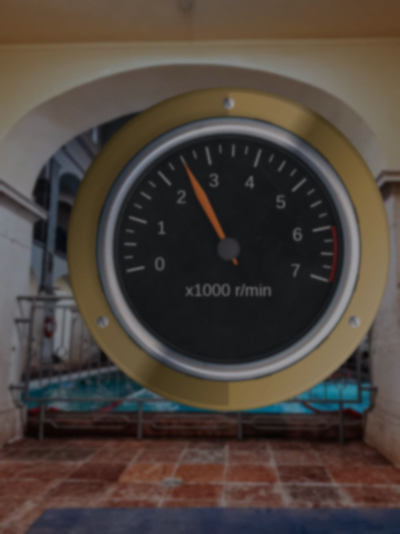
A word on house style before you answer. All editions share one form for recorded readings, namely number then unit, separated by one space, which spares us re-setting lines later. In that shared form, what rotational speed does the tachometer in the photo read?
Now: 2500 rpm
